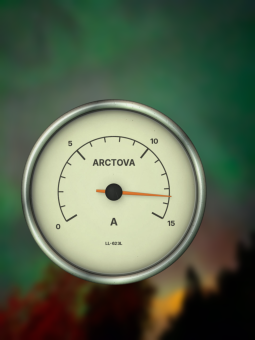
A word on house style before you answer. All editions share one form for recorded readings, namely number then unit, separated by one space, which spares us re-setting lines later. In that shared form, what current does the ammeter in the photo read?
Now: 13.5 A
